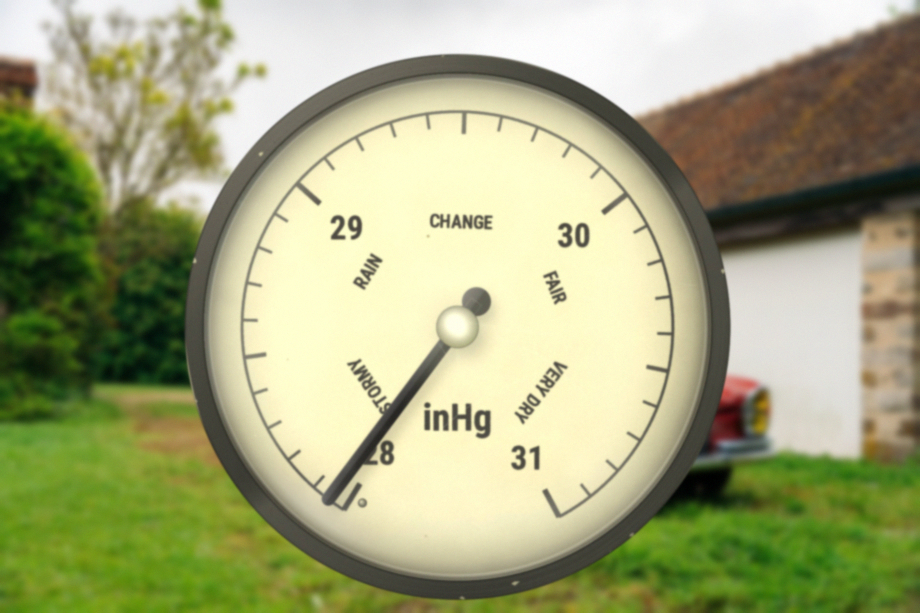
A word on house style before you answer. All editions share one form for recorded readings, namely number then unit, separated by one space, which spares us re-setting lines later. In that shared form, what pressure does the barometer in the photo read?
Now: 28.05 inHg
